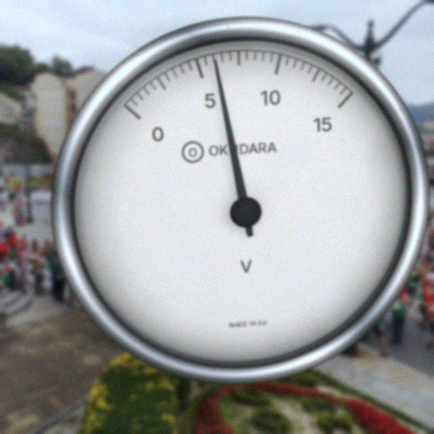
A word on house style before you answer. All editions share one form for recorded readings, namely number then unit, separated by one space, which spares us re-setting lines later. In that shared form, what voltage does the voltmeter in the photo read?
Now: 6 V
